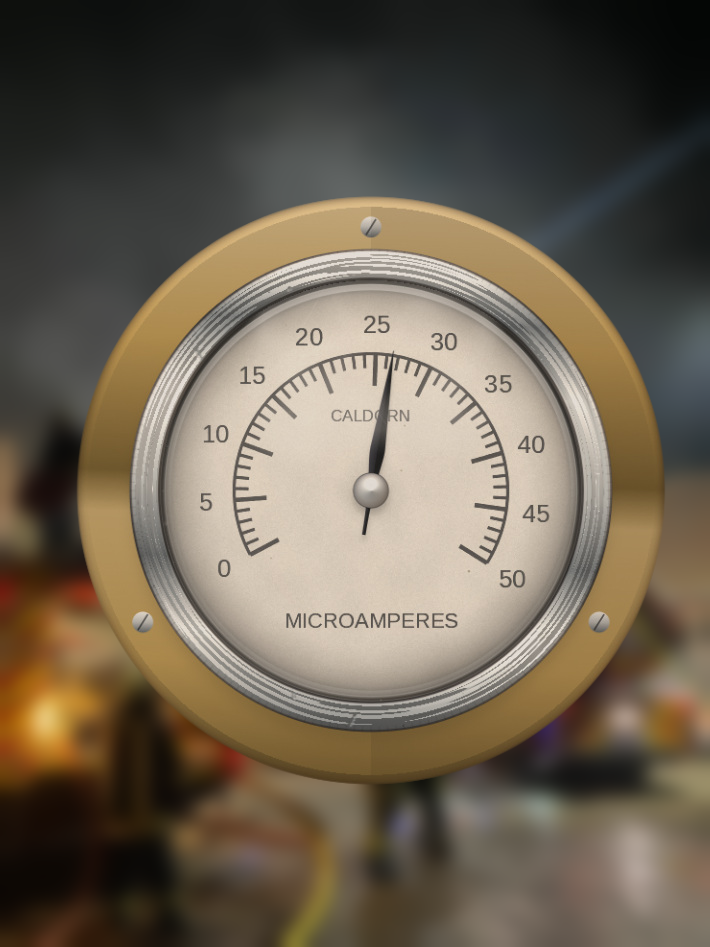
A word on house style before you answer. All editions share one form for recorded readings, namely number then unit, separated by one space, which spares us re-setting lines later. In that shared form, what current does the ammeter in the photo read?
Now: 26.5 µA
